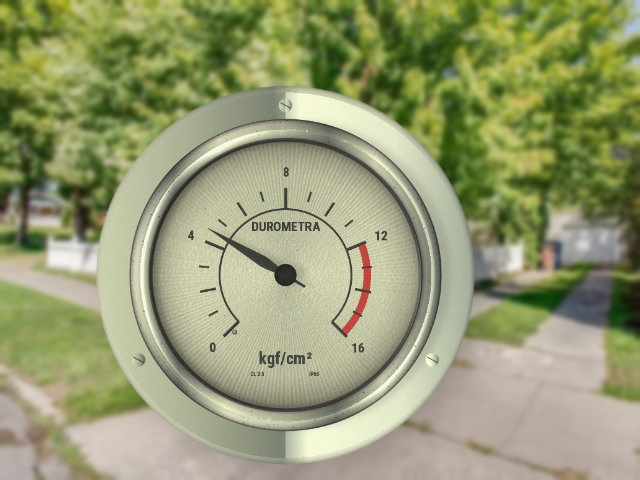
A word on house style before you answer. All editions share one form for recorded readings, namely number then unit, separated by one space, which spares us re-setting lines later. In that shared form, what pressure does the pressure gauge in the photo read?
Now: 4.5 kg/cm²
